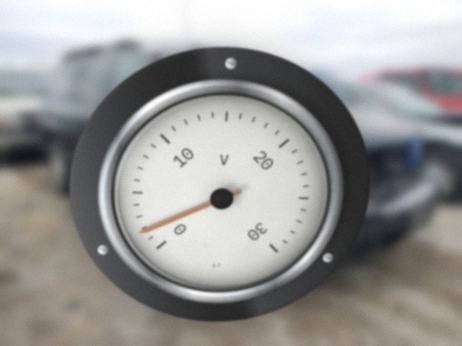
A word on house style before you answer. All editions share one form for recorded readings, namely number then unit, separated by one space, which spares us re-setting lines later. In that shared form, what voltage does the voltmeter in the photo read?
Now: 2 V
